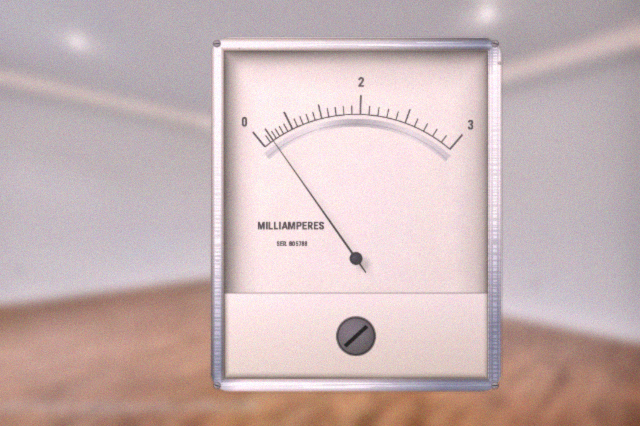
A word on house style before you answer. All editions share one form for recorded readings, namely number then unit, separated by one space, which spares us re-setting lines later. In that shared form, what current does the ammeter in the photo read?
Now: 0.5 mA
